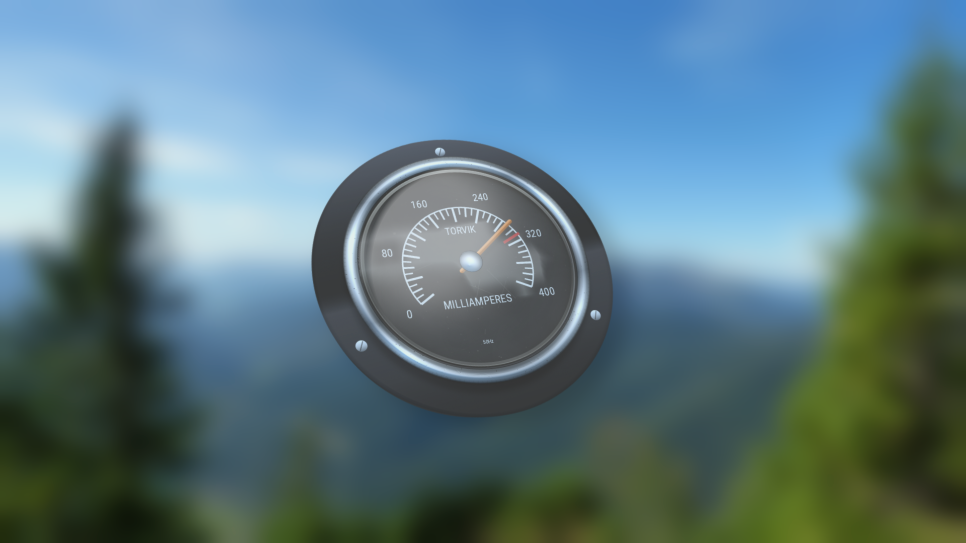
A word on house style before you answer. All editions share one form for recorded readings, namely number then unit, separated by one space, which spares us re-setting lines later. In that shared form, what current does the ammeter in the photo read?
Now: 290 mA
